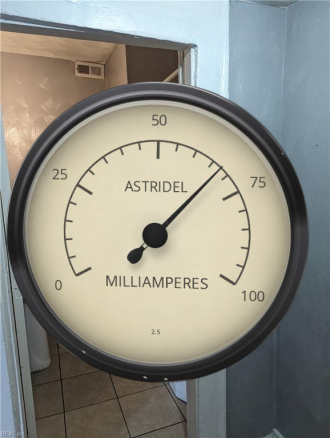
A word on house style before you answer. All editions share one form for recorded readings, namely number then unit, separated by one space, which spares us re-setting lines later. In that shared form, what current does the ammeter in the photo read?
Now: 67.5 mA
